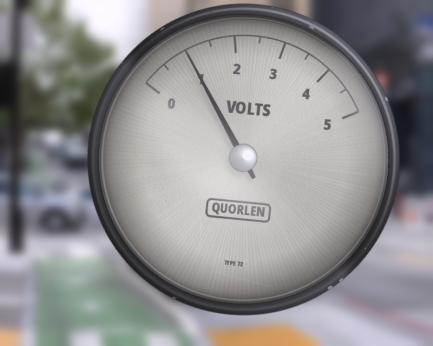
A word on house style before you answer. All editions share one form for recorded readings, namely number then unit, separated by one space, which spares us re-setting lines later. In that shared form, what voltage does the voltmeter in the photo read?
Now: 1 V
